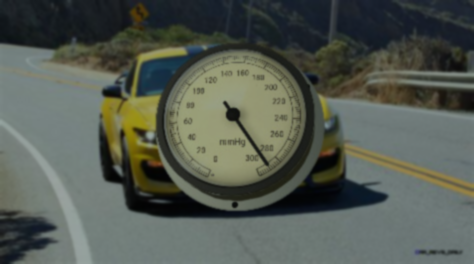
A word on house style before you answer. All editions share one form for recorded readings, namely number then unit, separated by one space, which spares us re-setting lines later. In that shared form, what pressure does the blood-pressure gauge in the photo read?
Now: 290 mmHg
